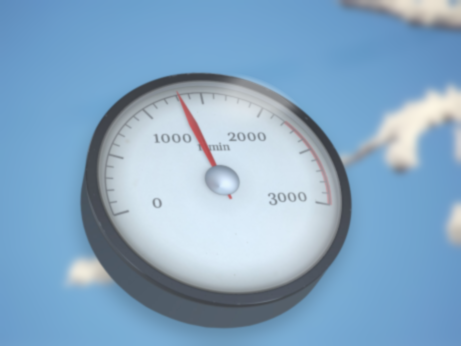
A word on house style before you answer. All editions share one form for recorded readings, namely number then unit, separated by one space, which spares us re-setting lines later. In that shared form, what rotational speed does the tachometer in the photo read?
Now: 1300 rpm
